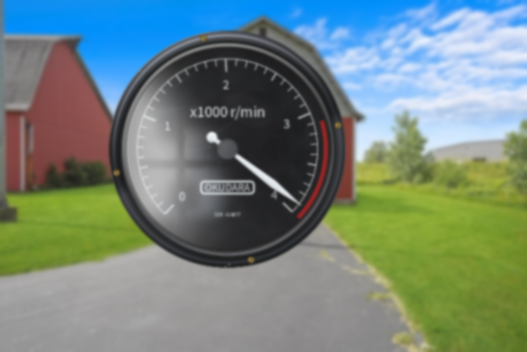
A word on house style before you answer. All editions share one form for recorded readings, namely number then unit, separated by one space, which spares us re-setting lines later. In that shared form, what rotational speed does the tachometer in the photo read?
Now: 3900 rpm
